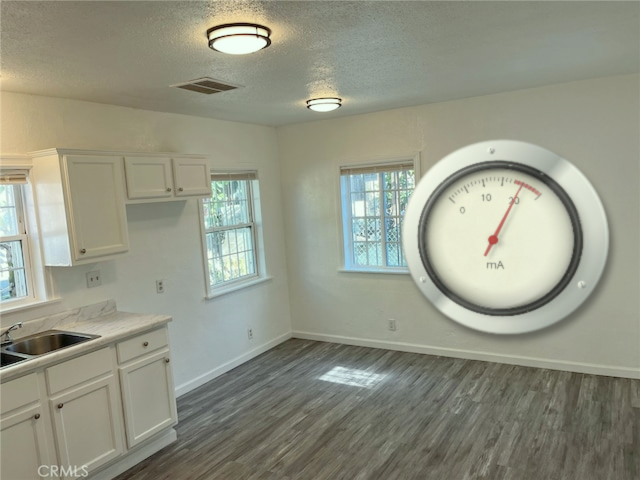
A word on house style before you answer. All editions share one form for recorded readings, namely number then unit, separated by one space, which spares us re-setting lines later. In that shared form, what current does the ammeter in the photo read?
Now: 20 mA
